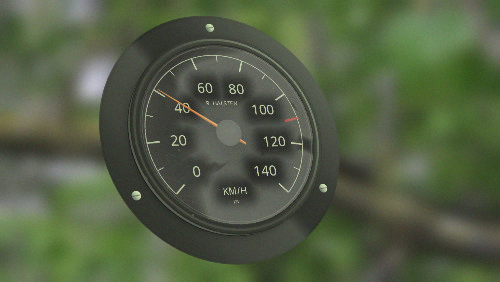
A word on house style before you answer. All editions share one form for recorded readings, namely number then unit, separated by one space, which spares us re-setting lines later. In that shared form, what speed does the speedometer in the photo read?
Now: 40 km/h
